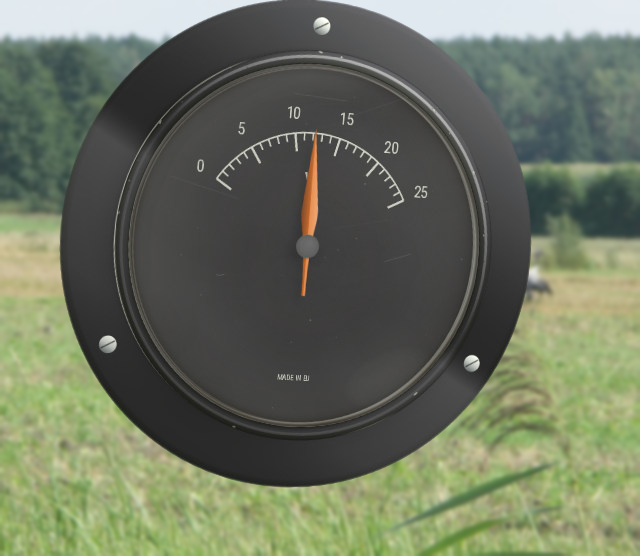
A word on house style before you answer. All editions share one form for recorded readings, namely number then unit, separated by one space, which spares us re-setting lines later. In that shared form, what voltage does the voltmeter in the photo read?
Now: 12 V
